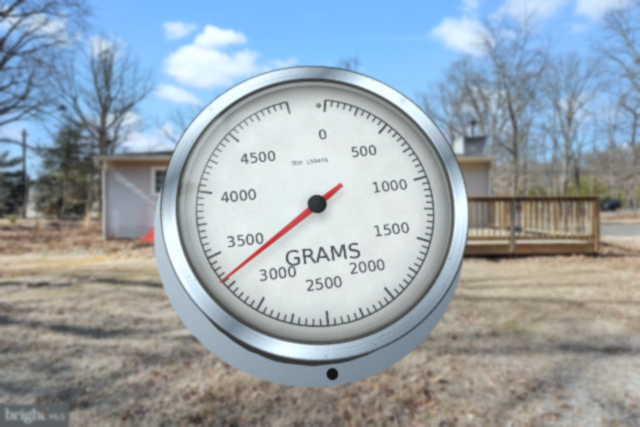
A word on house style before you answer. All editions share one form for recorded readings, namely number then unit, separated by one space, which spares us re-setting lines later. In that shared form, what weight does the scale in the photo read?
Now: 3300 g
